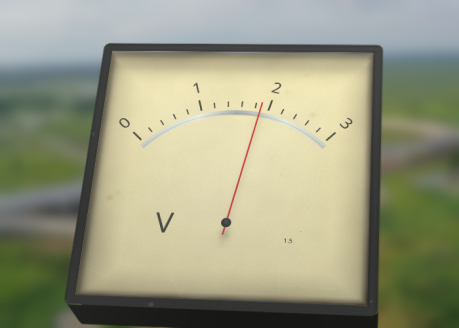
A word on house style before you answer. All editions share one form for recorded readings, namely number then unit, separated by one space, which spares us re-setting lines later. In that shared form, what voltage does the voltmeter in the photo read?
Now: 1.9 V
